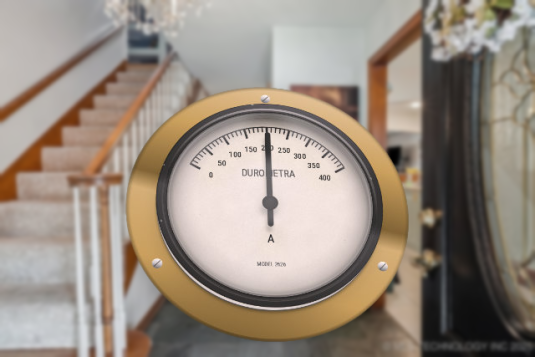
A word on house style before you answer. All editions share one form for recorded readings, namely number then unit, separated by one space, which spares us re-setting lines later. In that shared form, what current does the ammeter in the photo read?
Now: 200 A
